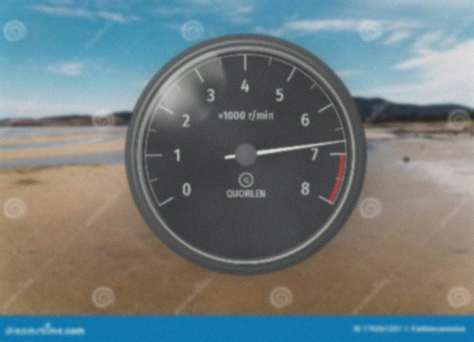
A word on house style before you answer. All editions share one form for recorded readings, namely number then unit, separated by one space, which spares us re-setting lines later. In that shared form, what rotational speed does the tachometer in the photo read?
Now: 6750 rpm
